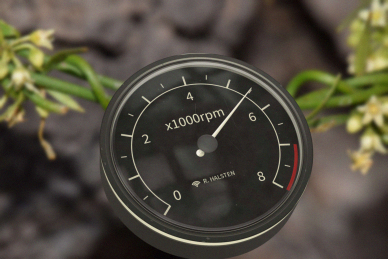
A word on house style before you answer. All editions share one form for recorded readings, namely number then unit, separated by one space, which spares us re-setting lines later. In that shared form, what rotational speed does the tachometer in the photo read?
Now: 5500 rpm
